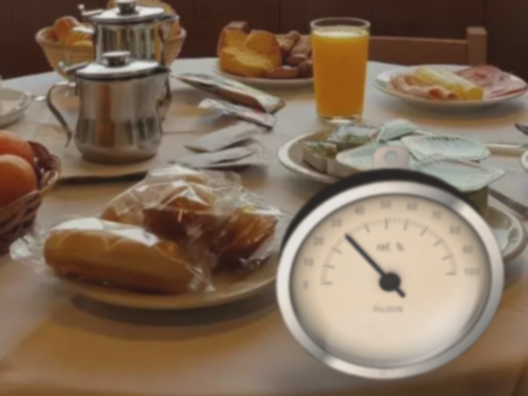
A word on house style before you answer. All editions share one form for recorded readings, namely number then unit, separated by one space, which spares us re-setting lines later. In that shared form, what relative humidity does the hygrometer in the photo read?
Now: 30 %
